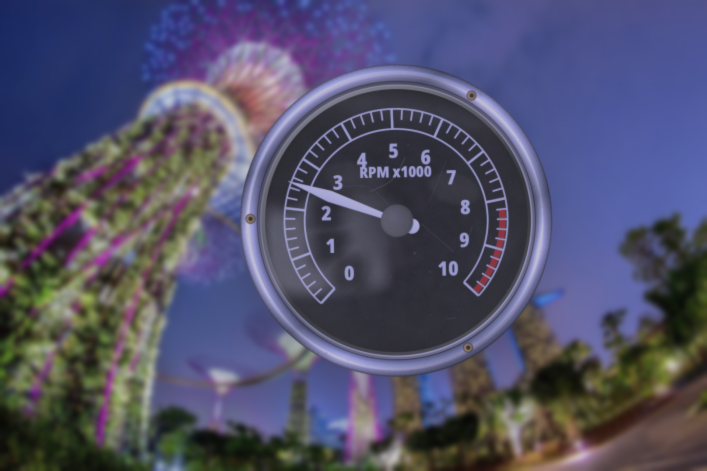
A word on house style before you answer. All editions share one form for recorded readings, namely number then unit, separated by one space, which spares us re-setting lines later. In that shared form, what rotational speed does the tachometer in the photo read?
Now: 2500 rpm
